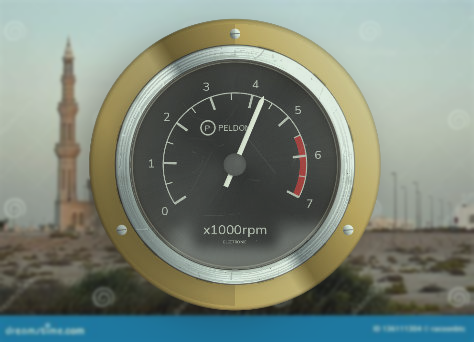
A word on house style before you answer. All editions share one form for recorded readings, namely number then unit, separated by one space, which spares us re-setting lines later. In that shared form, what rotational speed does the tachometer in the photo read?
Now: 4250 rpm
